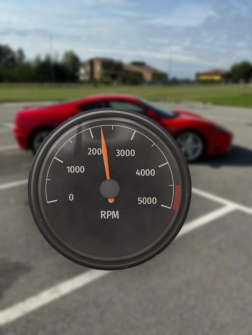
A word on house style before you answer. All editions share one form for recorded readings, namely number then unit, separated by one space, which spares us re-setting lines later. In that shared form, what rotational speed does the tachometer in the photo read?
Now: 2250 rpm
